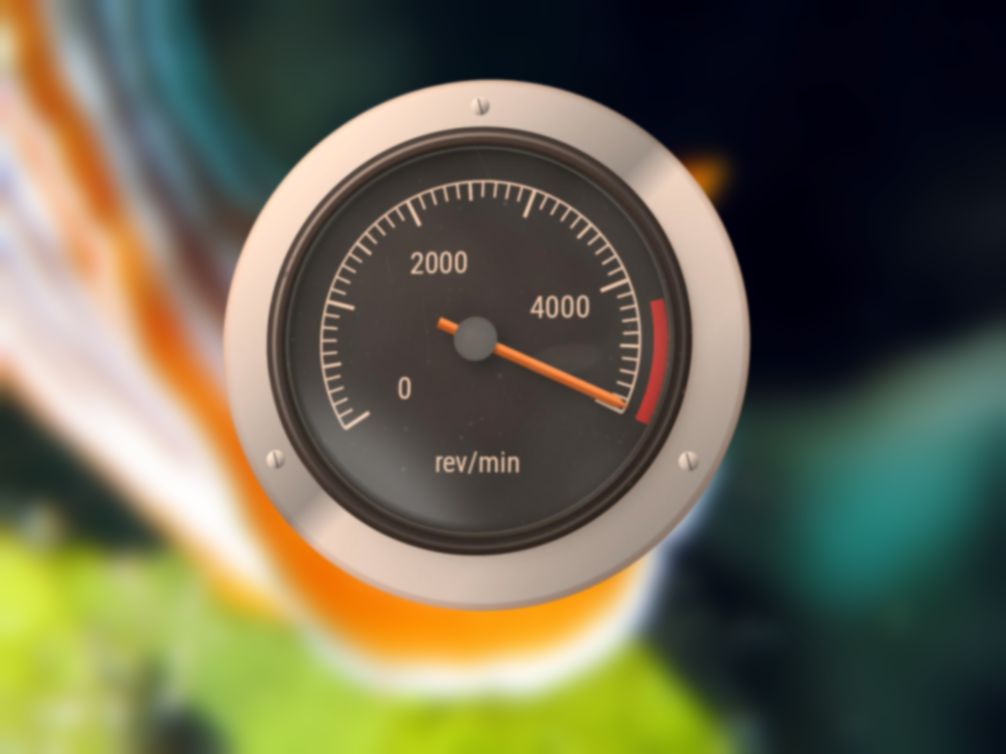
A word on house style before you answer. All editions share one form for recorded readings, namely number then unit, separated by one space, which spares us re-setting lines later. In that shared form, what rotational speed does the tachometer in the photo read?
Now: 4950 rpm
